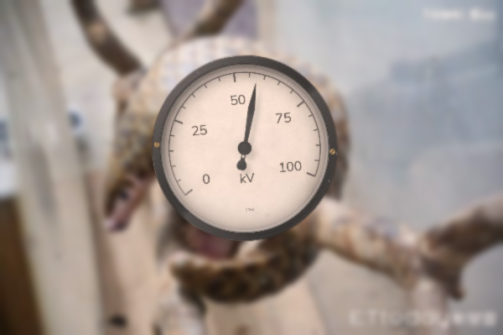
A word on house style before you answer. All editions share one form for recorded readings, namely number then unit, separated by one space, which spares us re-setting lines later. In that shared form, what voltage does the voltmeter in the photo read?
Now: 57.5 kV
